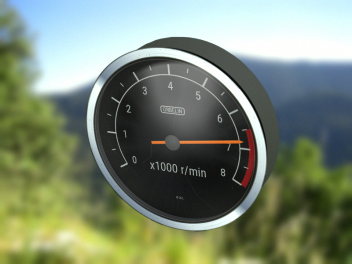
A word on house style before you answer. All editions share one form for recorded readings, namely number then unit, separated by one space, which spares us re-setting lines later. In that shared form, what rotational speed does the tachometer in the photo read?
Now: 6750 rpm
